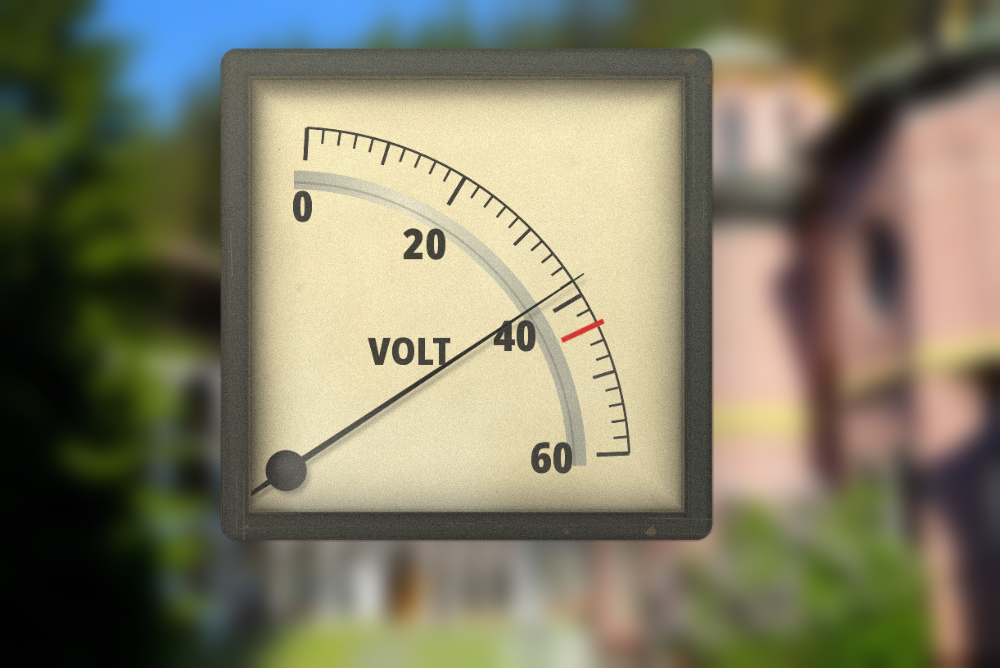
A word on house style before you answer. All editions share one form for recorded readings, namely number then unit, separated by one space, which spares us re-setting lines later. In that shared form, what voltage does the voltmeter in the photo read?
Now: 38 V
